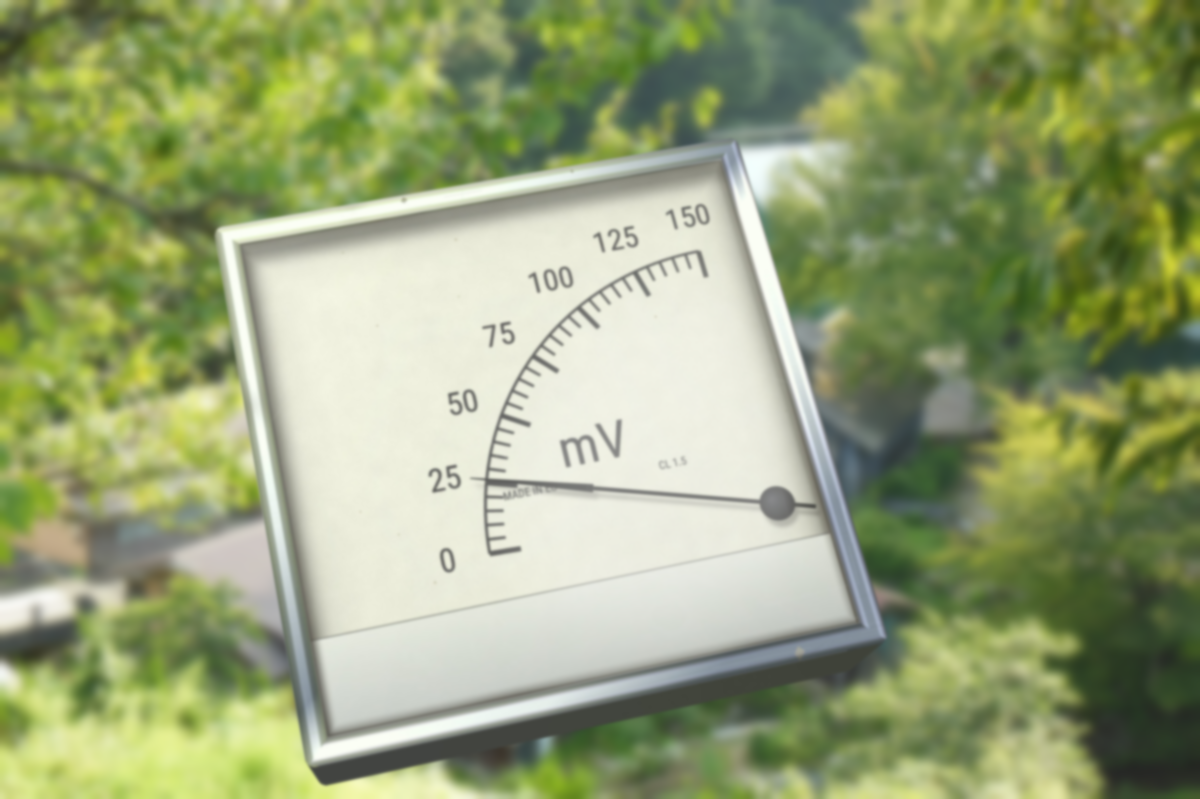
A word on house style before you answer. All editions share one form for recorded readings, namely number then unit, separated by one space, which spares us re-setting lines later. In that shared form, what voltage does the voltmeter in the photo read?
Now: 25 mV
